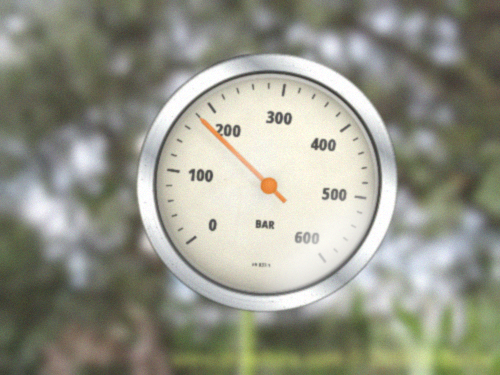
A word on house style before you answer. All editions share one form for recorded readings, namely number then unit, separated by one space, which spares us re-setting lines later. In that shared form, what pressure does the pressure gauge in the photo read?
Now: 180 bar
